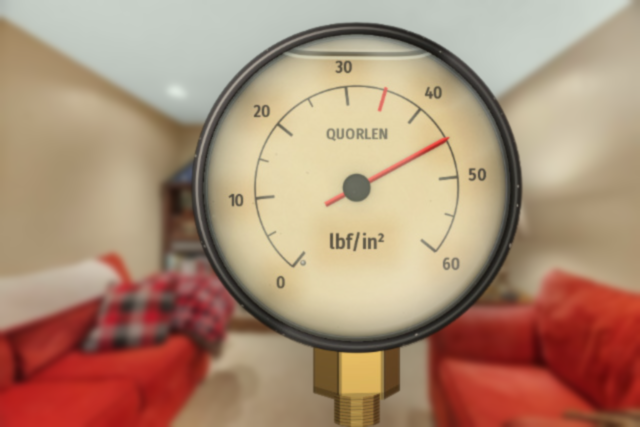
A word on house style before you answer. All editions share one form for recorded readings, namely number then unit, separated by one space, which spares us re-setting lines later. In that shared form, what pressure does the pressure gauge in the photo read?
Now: 45 psi
